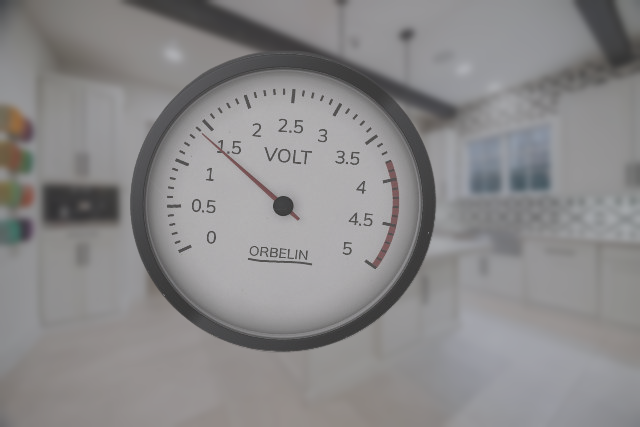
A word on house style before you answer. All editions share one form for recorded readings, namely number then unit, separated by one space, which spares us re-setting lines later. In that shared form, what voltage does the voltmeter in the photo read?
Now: 1.4 V
